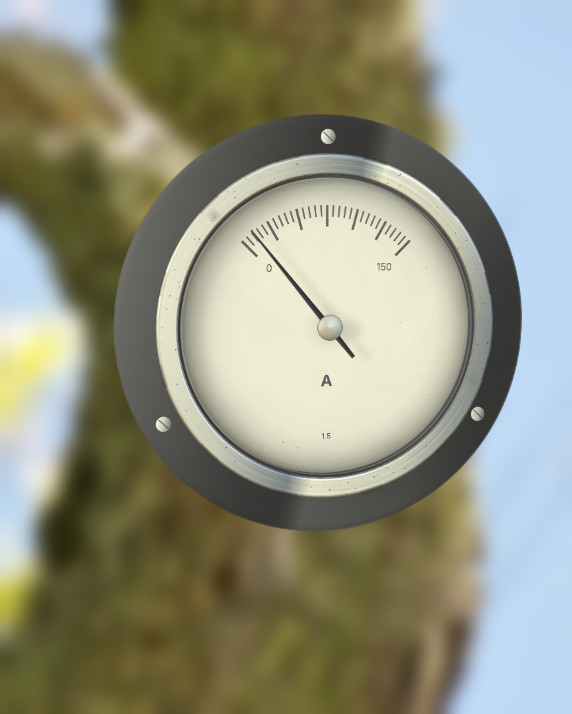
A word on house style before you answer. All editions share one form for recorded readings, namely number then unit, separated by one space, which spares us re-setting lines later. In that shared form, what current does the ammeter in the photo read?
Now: 10 A
